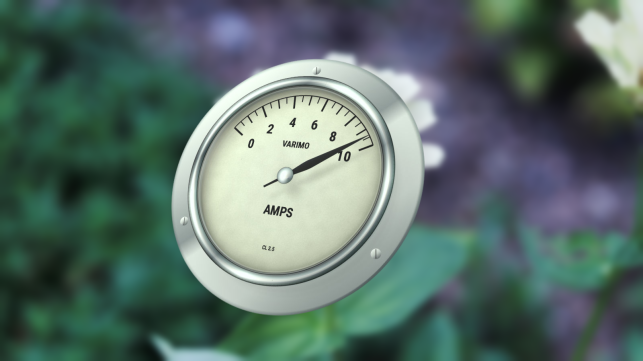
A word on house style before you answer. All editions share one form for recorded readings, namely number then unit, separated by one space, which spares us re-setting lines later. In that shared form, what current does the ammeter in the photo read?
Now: 9.5 A
